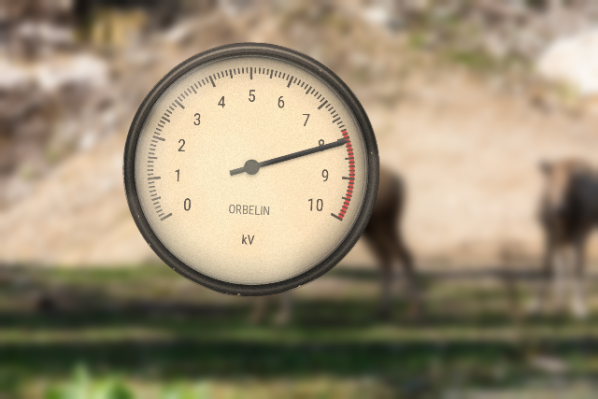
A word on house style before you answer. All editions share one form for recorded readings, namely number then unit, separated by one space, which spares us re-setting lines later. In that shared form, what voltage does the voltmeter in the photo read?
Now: 8.1 kV
